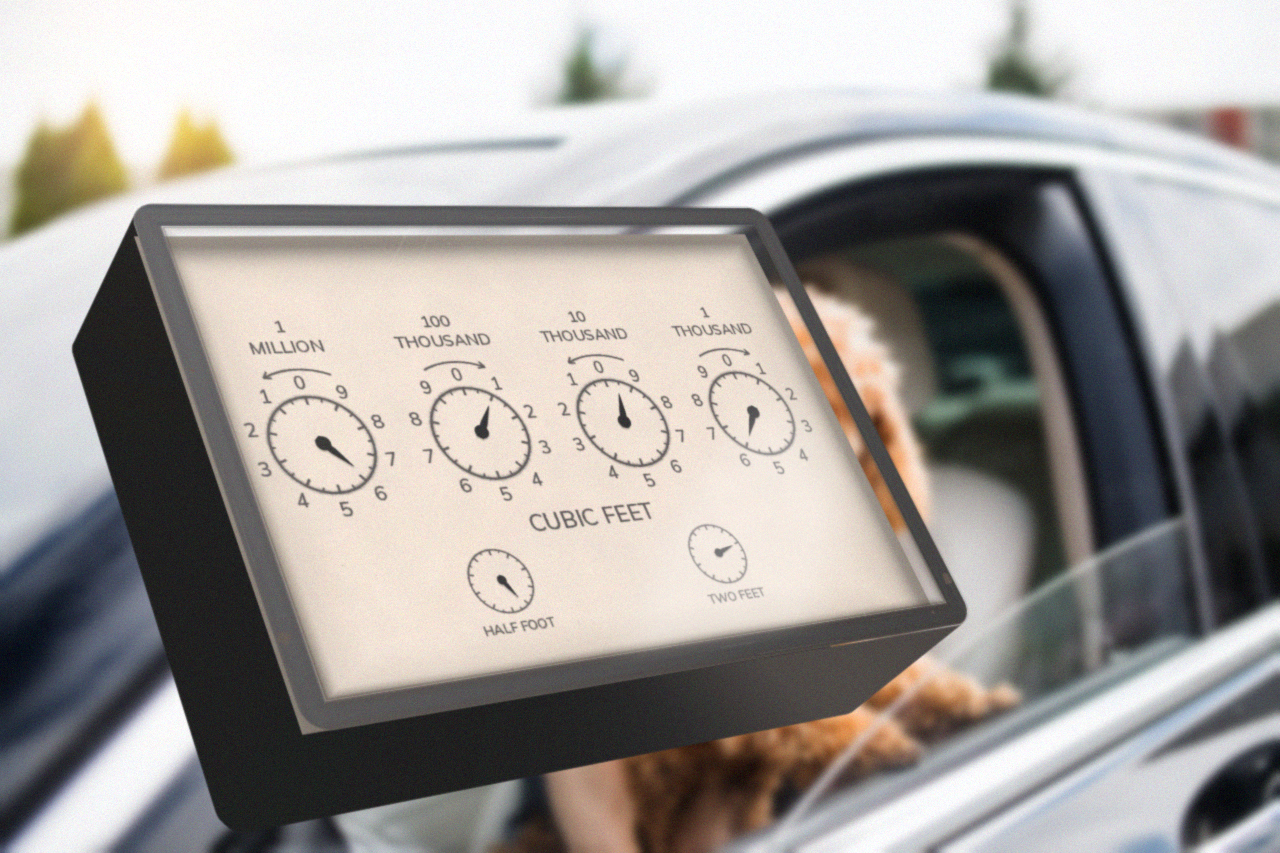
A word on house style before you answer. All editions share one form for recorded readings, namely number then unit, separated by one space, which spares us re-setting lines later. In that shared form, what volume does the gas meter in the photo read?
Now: 609600 ft³
